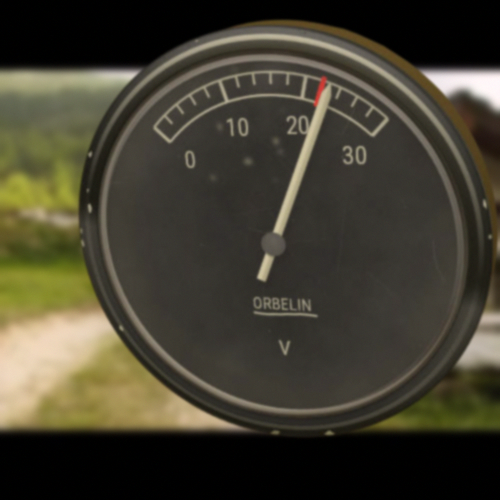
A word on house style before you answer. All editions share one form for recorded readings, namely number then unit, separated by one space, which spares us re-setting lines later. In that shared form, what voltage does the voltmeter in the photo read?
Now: 23 V
